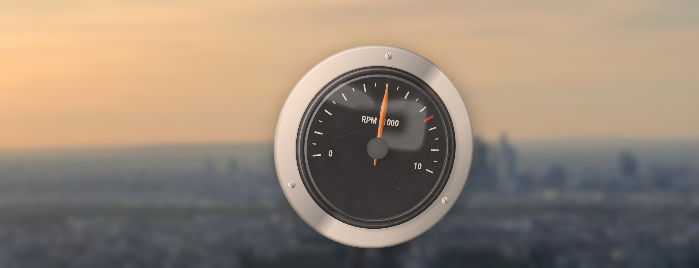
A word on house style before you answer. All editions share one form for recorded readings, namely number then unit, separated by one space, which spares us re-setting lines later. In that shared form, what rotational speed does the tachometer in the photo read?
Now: 5000 rpm
